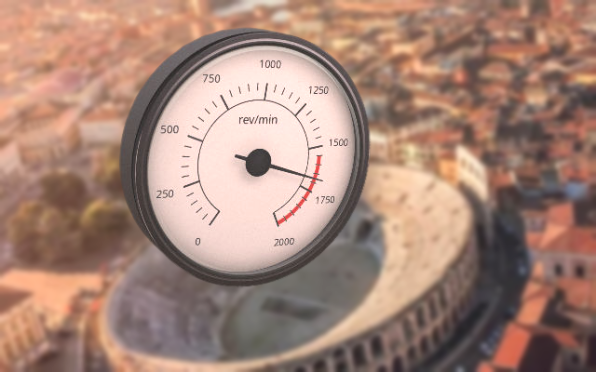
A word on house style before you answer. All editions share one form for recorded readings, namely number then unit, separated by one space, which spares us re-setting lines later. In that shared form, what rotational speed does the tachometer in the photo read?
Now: 1675 rpm
